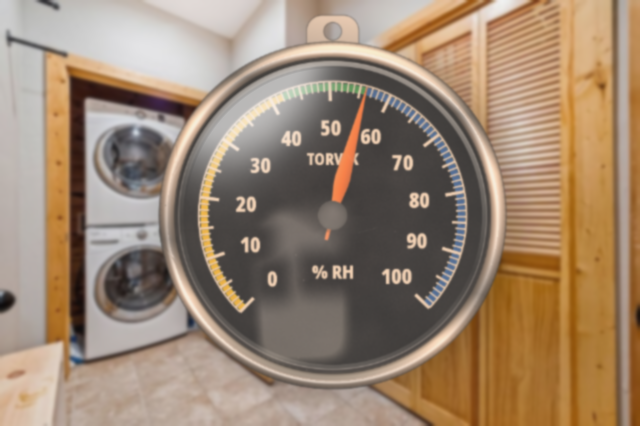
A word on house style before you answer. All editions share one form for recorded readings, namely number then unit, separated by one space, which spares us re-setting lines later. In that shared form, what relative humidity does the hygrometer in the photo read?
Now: 56 %
